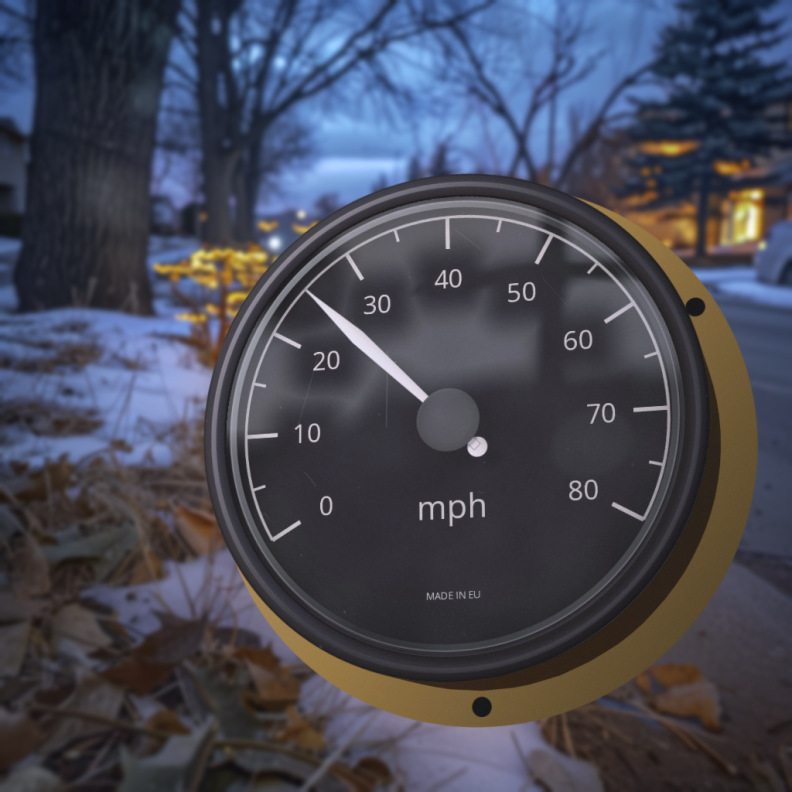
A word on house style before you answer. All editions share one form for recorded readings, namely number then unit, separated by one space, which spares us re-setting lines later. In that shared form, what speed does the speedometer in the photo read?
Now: 25 mph
